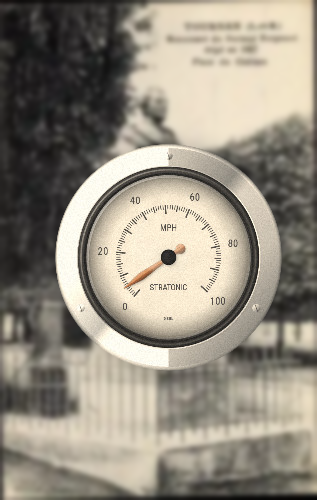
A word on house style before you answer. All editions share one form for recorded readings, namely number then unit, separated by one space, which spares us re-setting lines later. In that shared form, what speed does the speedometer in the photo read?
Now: 5 mph
